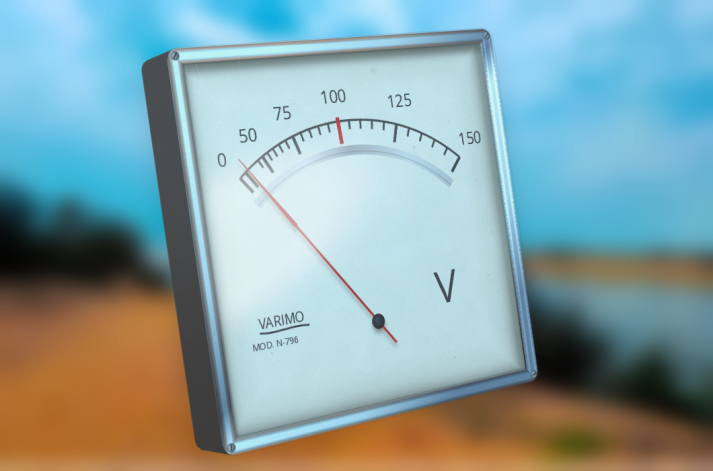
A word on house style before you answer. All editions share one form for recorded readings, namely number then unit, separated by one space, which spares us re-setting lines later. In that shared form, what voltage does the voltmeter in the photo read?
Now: 25 V
